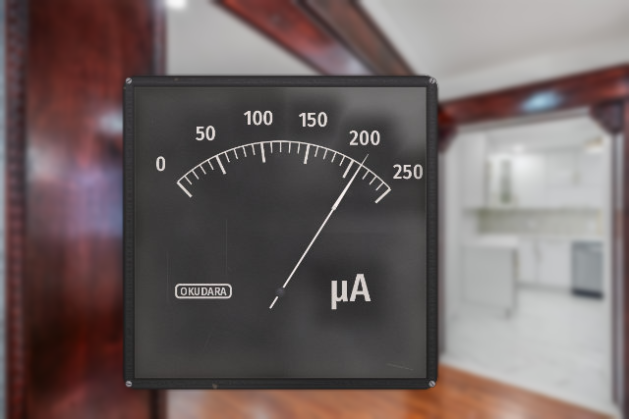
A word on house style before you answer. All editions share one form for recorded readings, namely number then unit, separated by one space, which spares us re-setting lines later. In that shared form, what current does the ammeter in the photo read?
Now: 210 µA
